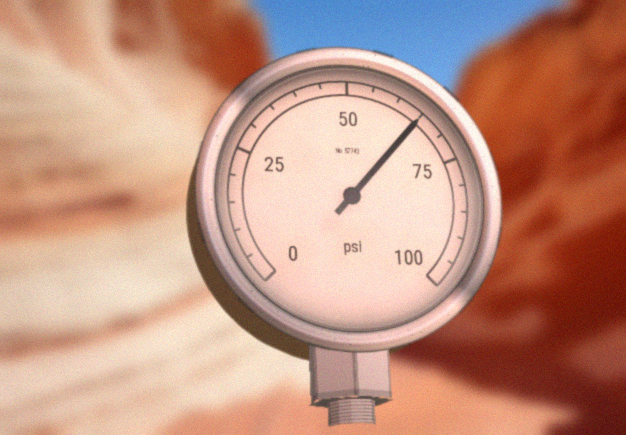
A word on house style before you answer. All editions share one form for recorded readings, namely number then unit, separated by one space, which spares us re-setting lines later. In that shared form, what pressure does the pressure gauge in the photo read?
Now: 65 psi
